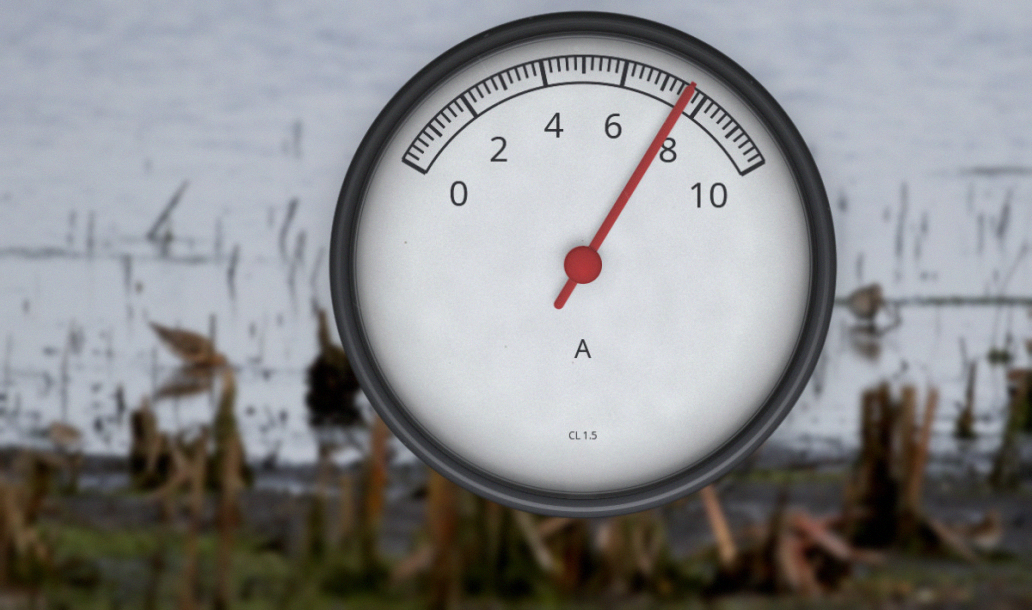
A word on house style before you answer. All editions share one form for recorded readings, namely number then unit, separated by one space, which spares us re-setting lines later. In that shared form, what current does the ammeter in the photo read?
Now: 7.6 A
